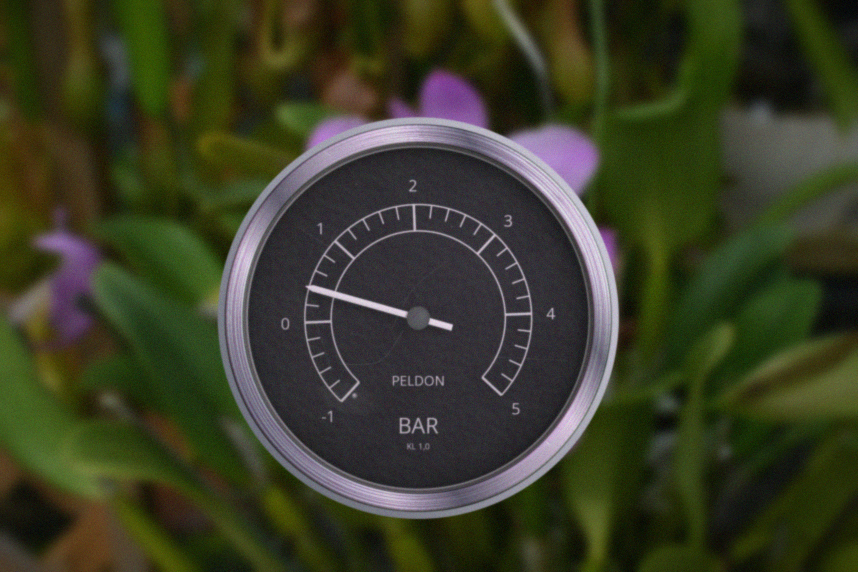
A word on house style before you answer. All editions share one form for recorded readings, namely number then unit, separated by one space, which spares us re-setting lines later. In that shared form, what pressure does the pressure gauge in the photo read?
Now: 0.4 bar
